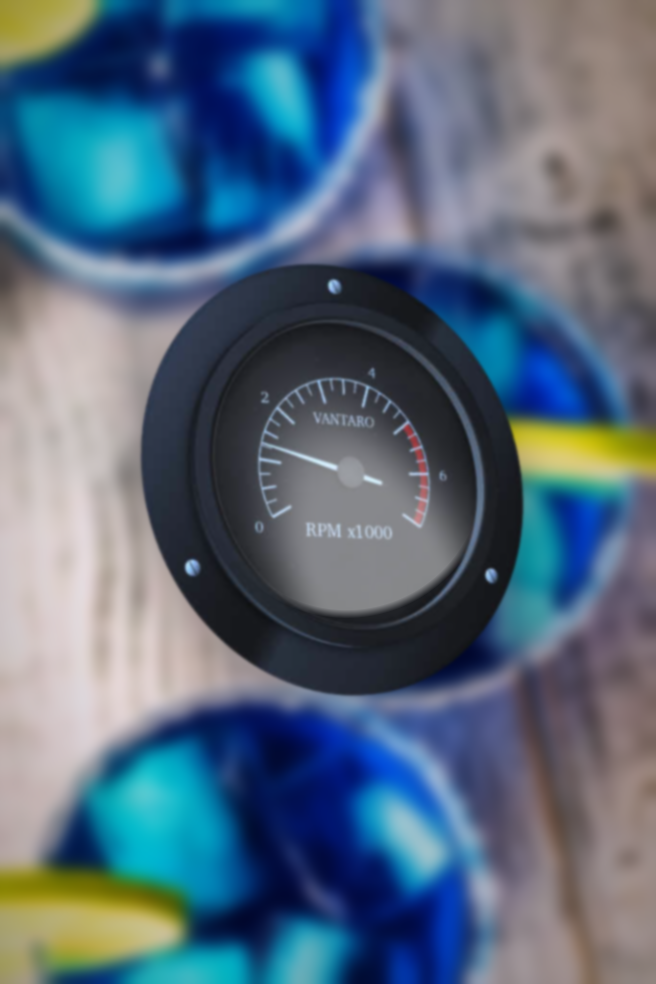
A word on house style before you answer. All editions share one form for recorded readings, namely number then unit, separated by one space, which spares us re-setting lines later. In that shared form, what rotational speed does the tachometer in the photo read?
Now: 1250 rpm
